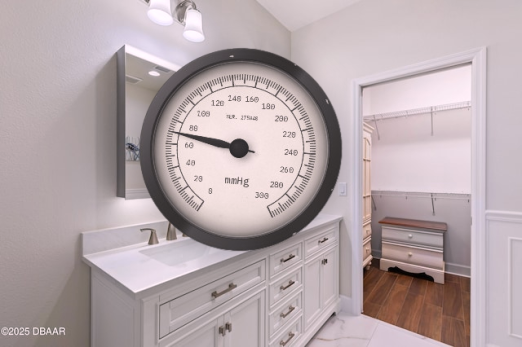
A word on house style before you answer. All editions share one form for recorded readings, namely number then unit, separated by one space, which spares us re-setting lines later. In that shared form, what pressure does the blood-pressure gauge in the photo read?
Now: 70 mmHg
